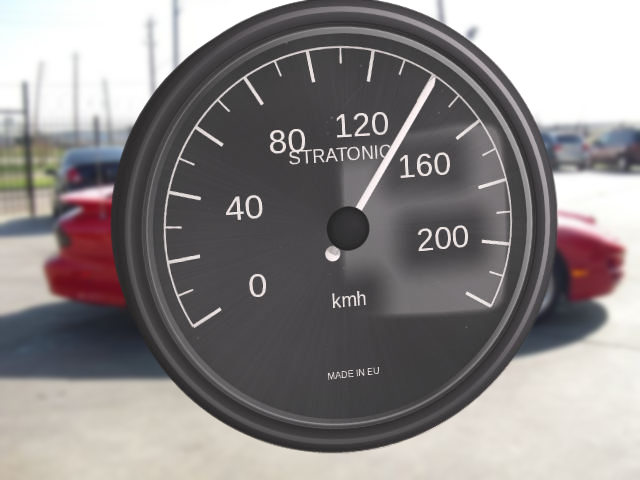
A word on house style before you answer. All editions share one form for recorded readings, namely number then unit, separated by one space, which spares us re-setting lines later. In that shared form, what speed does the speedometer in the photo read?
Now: 140 km/h
